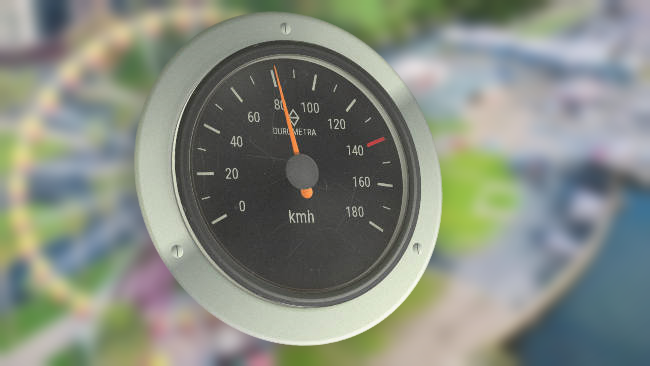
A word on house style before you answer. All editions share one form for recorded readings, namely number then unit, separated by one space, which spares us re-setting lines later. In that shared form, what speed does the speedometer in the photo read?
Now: 80 km/h
